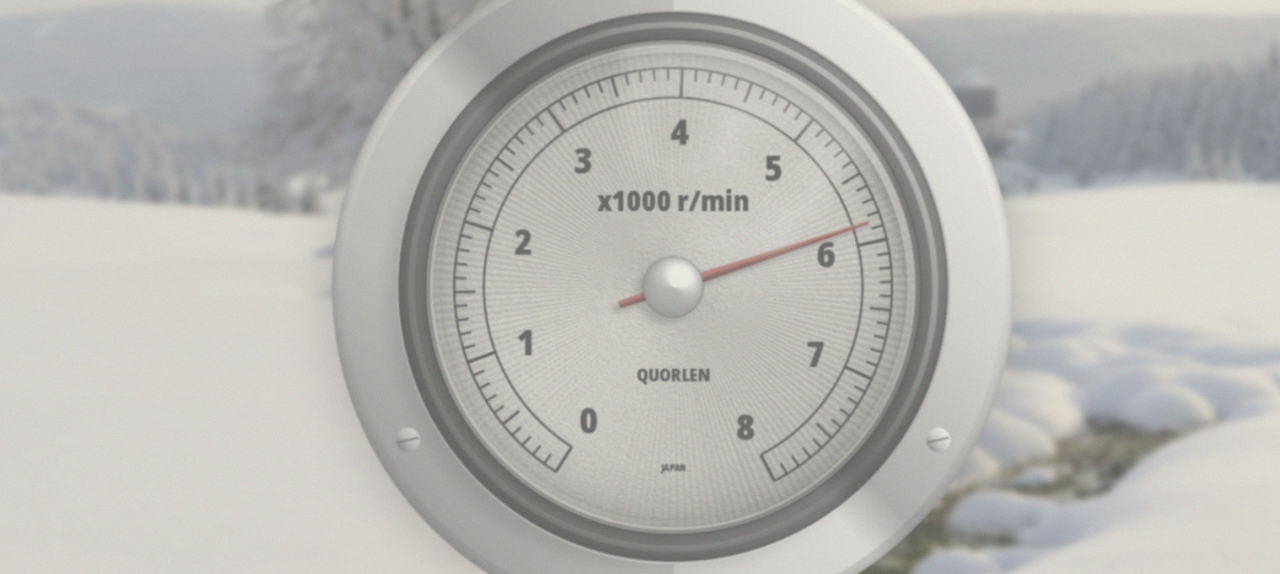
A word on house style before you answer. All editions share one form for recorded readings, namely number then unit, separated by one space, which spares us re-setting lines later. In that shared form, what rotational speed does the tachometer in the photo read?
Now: 5850 rpm
